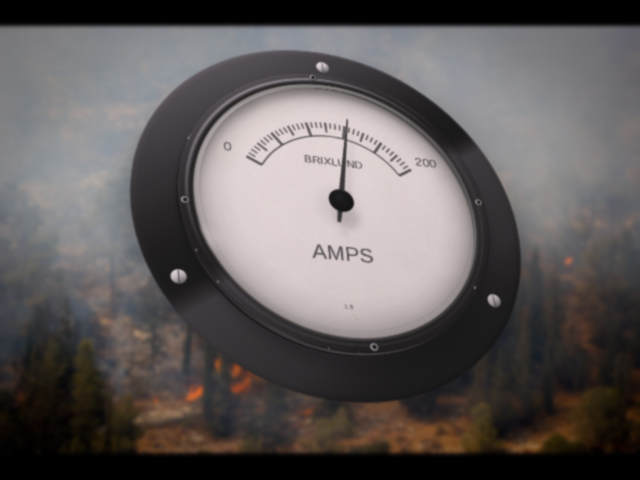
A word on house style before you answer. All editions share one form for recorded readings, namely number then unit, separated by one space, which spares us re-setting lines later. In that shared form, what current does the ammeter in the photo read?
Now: 120 A
